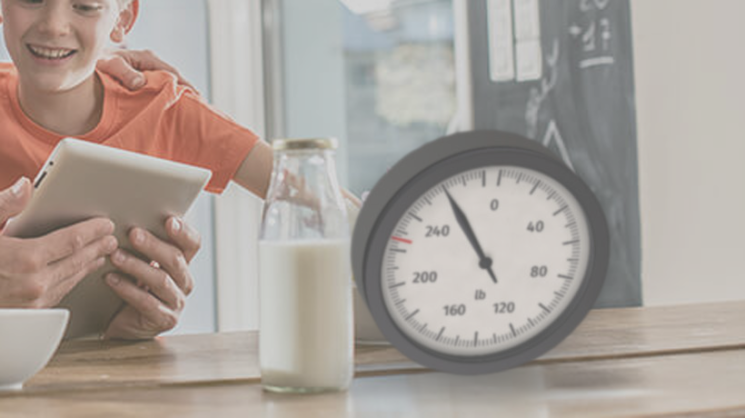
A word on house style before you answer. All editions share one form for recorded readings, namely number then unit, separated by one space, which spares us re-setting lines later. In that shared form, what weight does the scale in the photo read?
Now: 260 lb
